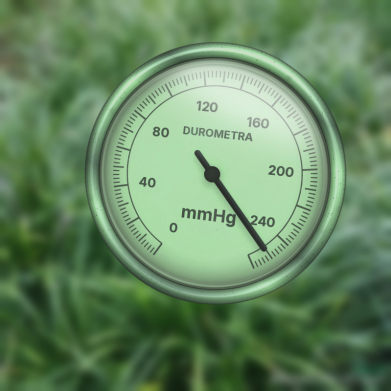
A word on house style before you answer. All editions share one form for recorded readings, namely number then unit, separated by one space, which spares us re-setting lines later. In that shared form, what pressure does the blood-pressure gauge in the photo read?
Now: 250 mmHg
